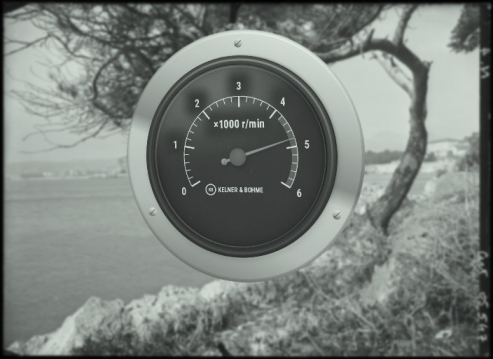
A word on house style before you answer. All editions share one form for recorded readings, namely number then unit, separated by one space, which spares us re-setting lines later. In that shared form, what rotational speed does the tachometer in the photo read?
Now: 4800 rpm
